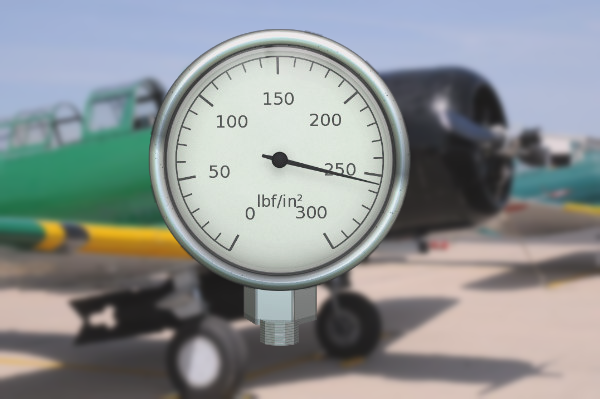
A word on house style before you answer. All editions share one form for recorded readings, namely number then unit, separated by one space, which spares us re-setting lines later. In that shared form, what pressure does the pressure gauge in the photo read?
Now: 255 psi
